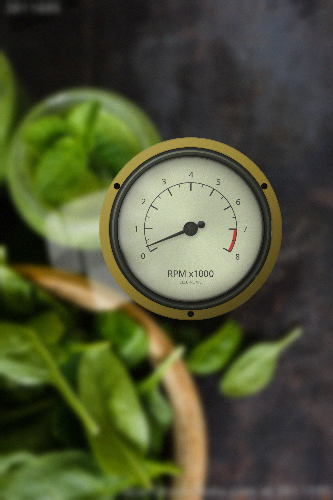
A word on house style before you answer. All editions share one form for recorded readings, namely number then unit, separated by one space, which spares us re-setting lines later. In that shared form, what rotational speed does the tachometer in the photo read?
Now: 250 rpm
